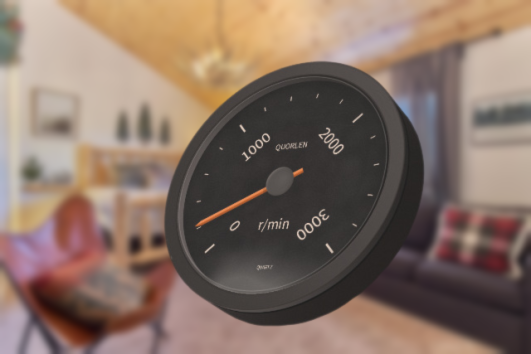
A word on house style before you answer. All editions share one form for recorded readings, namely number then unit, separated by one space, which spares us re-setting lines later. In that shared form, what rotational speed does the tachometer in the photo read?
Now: 200 rpm
